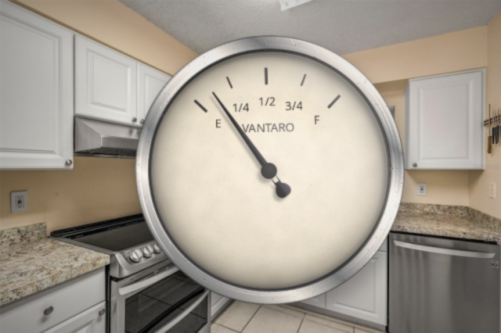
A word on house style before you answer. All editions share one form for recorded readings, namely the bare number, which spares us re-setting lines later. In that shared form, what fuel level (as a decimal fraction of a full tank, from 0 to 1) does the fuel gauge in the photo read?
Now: 0.125
